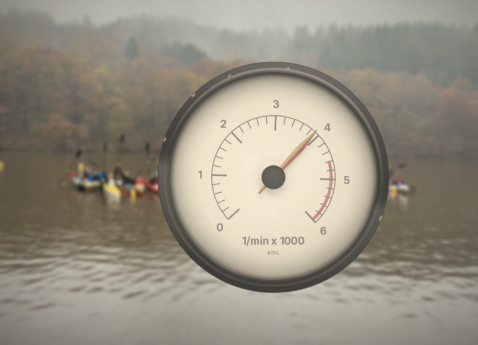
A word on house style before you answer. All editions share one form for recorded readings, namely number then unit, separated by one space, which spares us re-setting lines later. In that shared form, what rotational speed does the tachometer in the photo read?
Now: 3900 rpm
